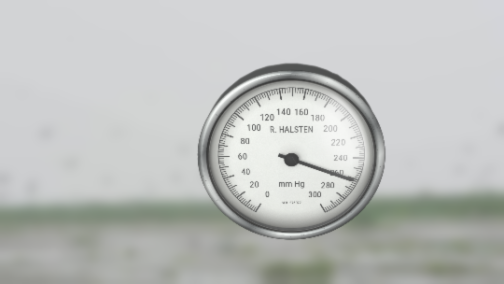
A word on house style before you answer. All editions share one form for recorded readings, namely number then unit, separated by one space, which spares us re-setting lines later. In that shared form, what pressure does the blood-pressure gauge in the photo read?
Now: 260 mmHg
